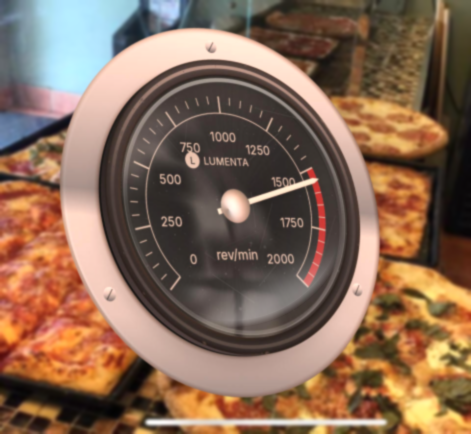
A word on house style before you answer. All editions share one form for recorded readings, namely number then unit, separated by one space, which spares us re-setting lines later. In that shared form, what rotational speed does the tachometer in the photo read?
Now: 1550 rpm
